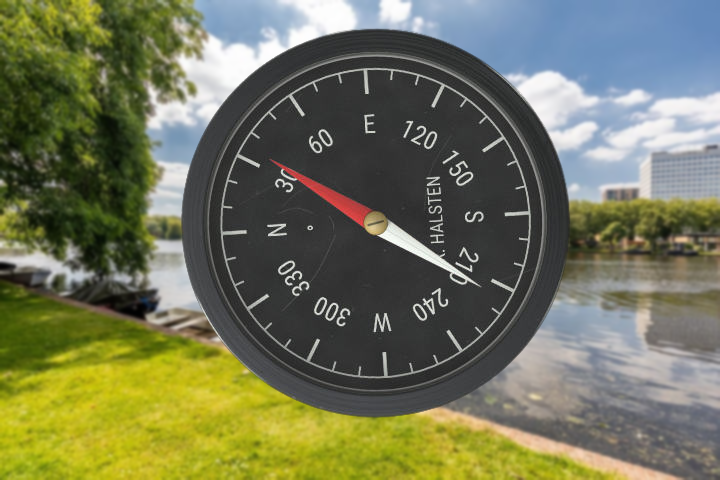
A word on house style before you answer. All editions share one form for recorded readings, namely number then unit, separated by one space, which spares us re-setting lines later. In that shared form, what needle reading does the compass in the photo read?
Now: 35 °
